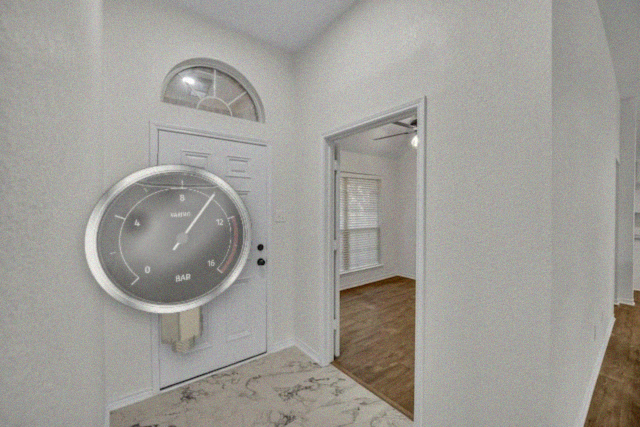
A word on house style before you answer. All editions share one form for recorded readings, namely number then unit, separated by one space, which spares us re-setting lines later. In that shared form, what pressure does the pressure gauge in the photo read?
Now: 10 bar
